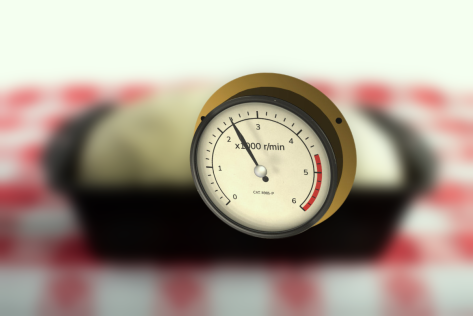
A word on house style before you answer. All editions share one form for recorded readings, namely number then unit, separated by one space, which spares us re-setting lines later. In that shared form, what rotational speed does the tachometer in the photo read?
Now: 2400 rpm
